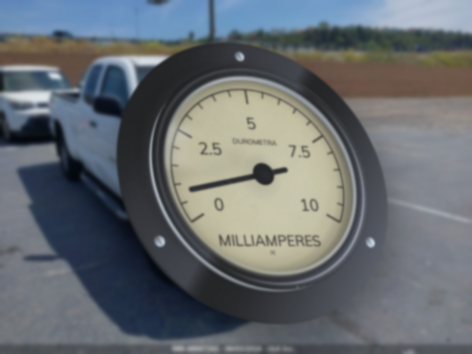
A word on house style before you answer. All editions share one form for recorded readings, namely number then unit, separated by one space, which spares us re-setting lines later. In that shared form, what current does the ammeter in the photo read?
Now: 0.75 mA
